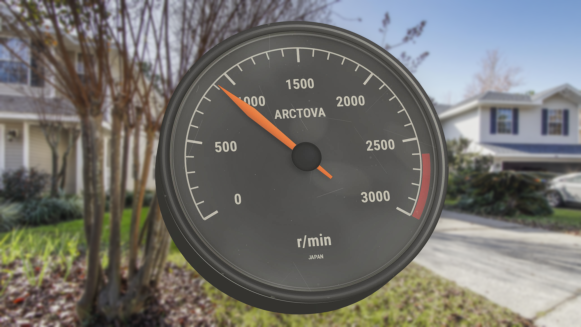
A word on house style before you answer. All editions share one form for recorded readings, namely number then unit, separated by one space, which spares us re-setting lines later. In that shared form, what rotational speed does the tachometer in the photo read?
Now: 900 rpm
